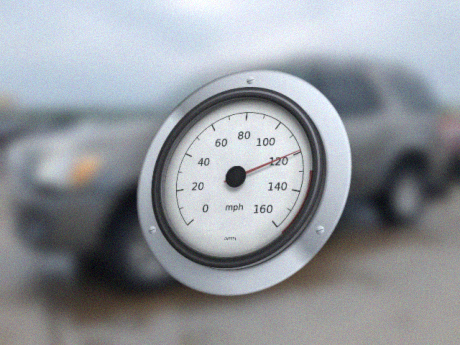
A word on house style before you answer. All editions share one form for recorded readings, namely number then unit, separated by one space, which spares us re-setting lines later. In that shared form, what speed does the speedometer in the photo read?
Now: 120 mph
